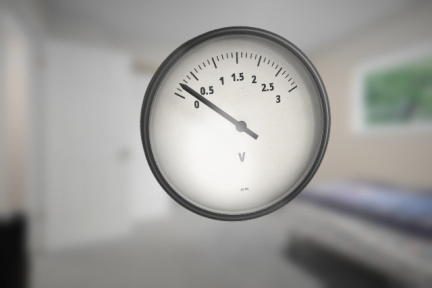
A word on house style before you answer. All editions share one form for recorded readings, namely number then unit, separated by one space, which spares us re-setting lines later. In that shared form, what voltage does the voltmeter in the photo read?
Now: 0.2 V
